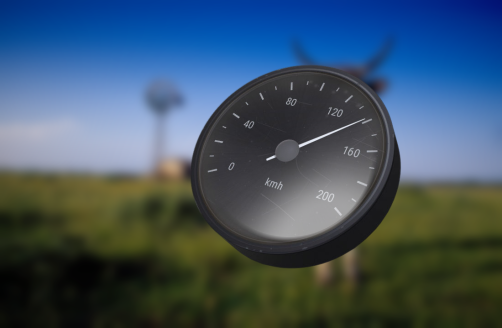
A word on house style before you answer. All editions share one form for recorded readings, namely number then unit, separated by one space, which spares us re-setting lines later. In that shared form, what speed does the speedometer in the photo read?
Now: 140 km/h
